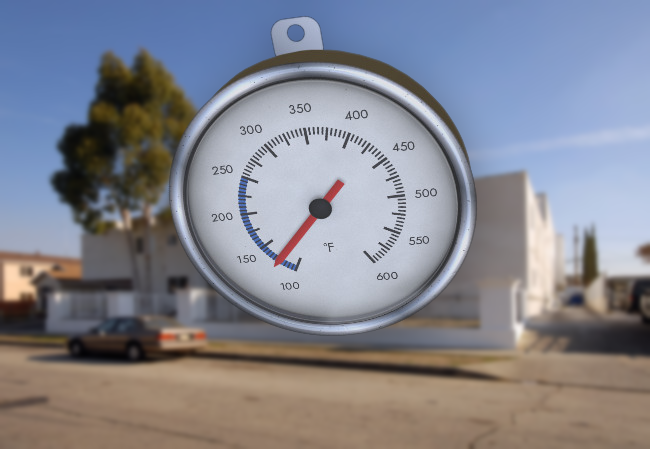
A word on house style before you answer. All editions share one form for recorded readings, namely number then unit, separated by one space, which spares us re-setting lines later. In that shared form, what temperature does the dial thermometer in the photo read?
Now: 125 °F
